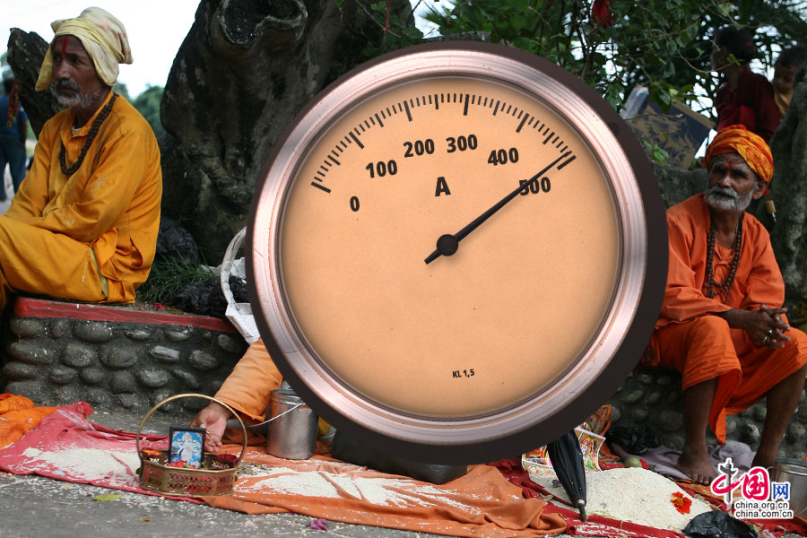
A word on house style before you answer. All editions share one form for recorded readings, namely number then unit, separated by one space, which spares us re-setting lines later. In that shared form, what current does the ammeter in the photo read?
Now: 490 A
